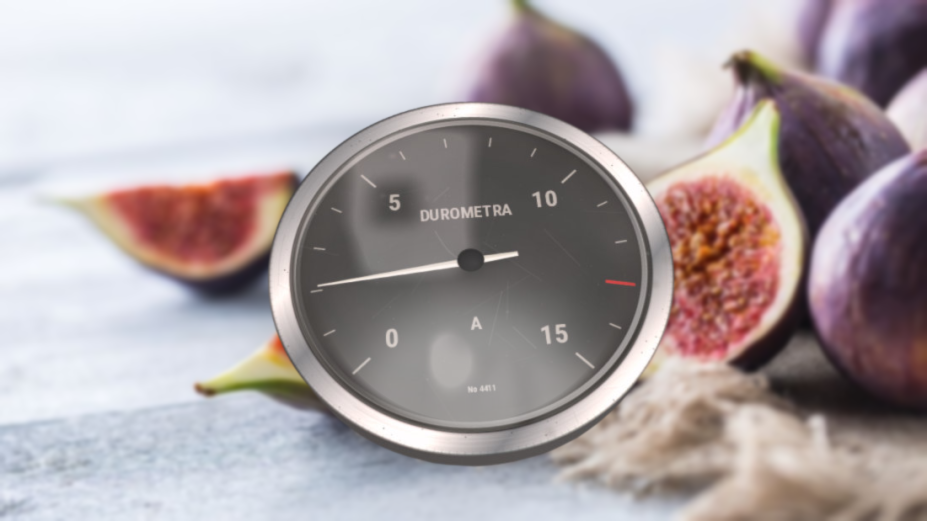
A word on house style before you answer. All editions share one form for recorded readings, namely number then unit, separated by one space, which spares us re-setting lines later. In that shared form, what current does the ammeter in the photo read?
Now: 2 A
